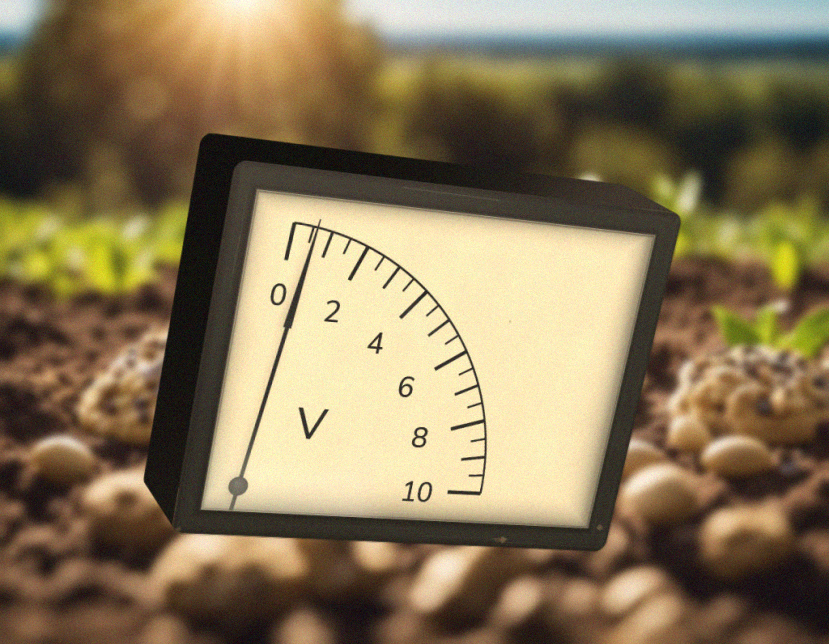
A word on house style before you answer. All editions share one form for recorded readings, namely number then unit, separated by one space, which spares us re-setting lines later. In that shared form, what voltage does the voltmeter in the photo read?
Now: 0.5 V
